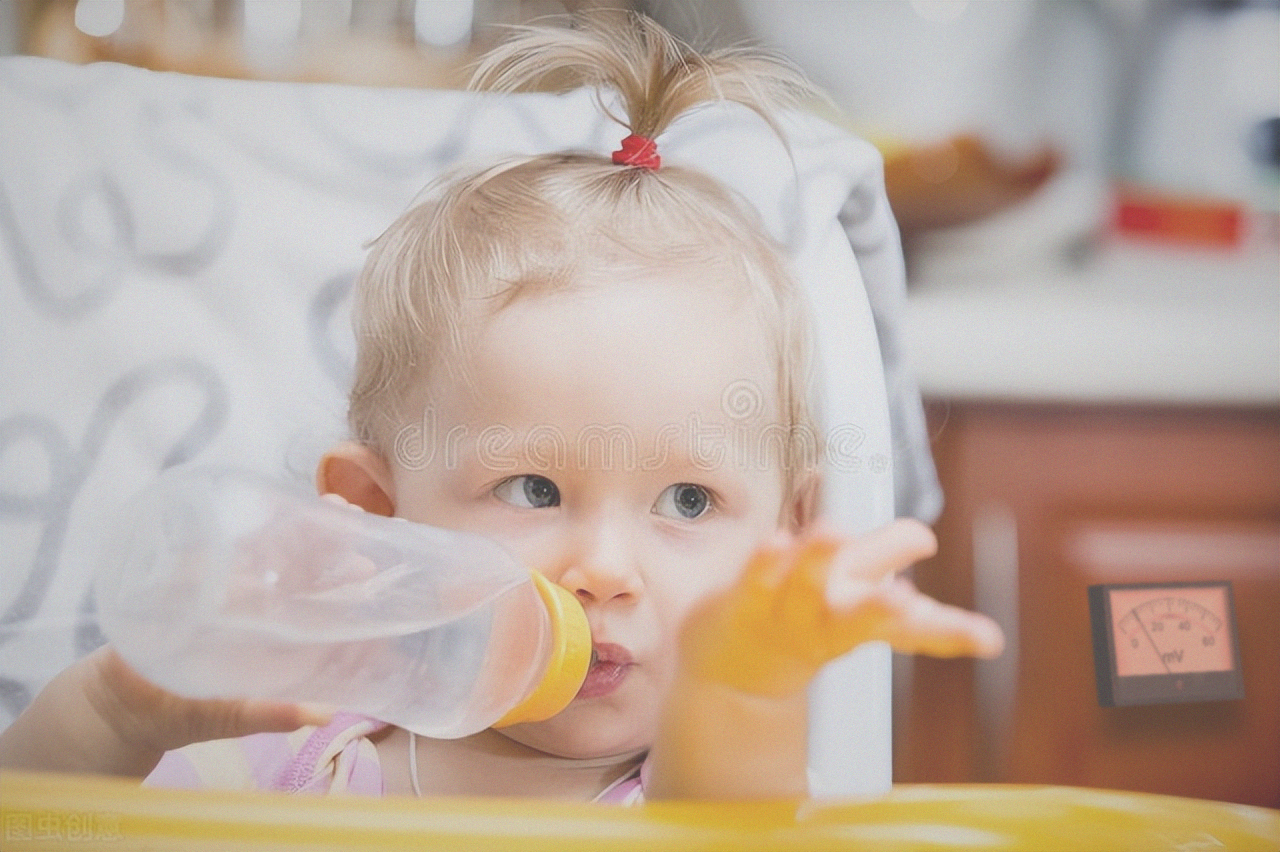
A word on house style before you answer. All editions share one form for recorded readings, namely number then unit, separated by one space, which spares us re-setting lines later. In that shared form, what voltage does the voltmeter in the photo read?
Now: 10 mV
